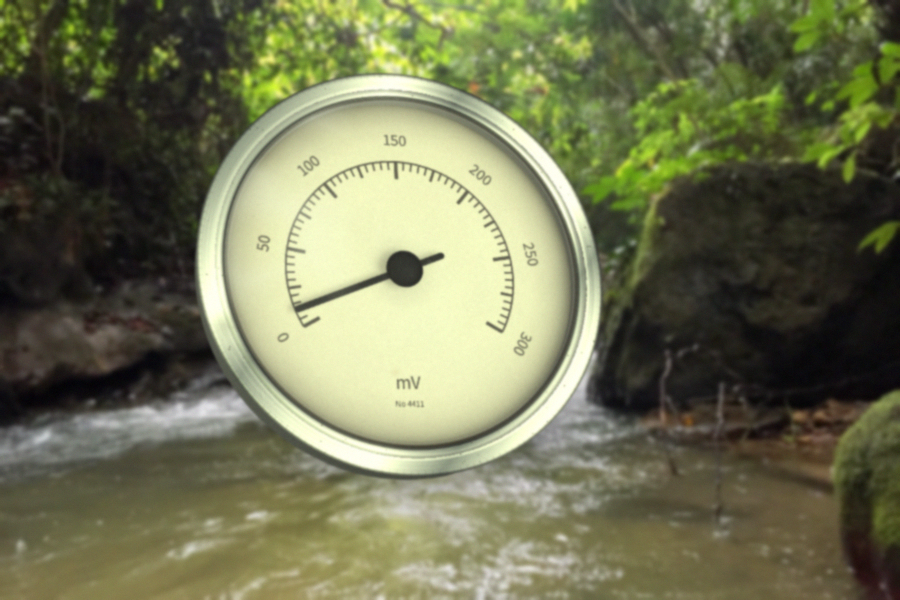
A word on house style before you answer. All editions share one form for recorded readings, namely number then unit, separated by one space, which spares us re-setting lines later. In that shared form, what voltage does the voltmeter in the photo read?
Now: 10 mV
